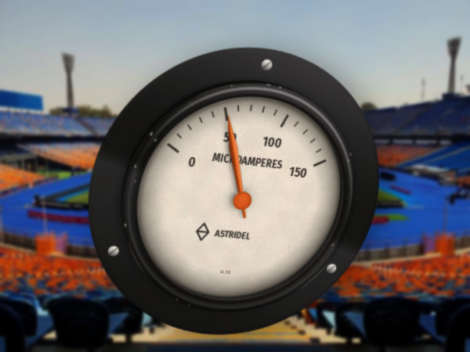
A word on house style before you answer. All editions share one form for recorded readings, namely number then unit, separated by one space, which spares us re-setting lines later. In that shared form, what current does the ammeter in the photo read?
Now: 50 µA
